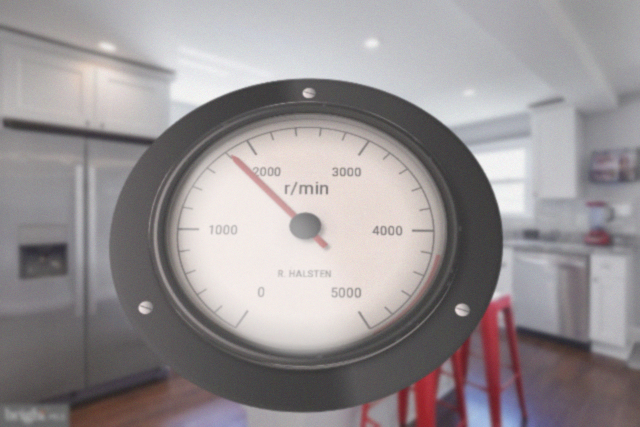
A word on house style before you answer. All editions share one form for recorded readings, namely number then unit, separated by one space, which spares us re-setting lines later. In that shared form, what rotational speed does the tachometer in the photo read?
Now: 1800 rpm
